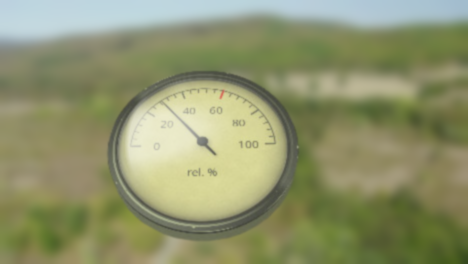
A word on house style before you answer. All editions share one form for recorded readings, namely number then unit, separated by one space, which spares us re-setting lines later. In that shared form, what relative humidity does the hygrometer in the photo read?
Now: 28 %
